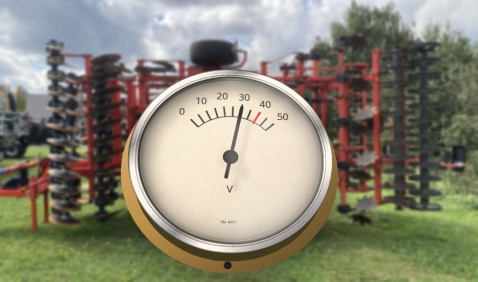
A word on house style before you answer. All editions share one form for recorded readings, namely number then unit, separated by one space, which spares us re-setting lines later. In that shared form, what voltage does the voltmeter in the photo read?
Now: 30 V
